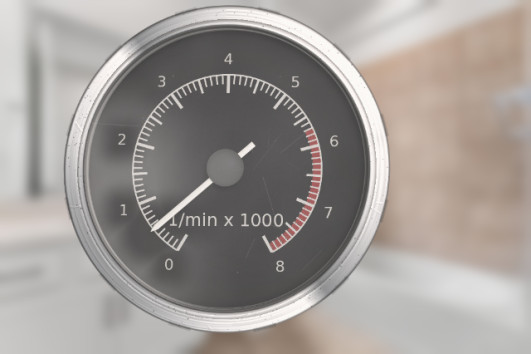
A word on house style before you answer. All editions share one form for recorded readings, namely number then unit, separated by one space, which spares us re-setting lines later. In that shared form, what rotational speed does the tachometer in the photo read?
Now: 500 rpm
